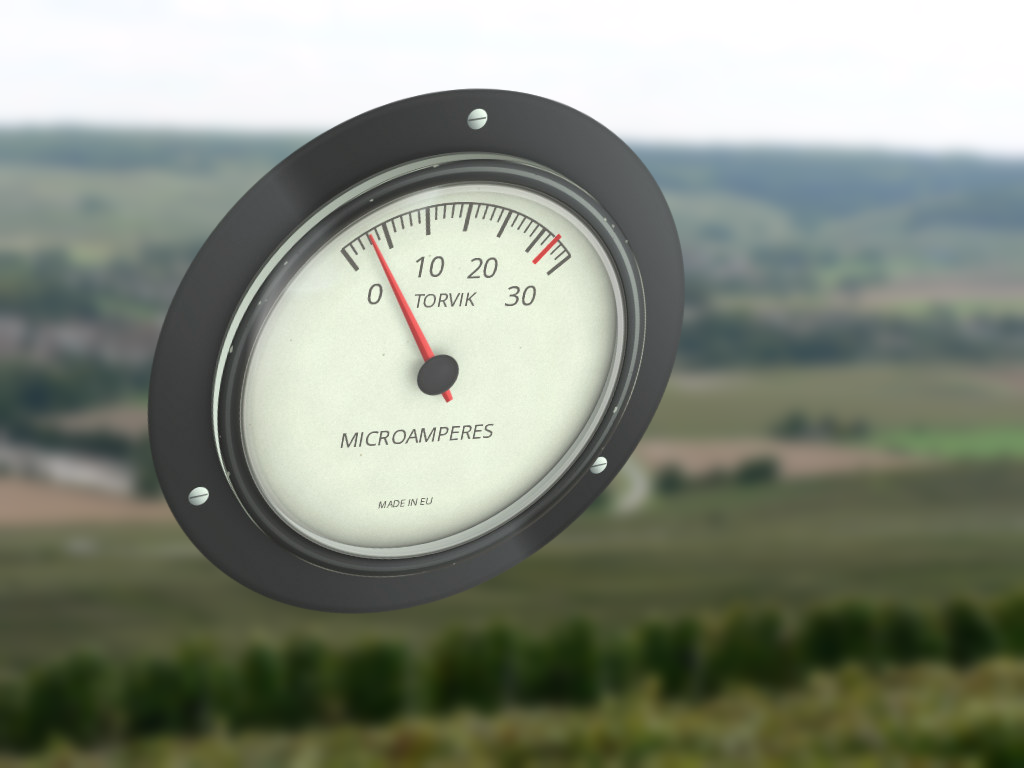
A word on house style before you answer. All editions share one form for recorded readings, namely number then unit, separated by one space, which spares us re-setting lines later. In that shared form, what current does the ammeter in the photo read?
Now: 3 µA
